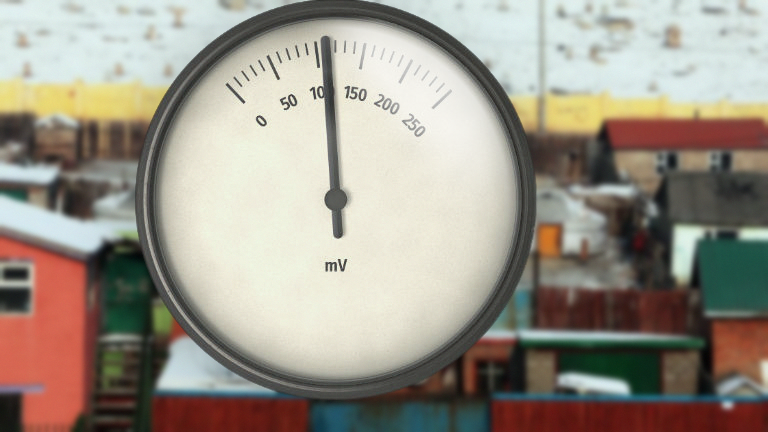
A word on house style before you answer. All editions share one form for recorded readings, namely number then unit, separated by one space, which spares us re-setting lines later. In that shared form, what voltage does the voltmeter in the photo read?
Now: 110 mV
